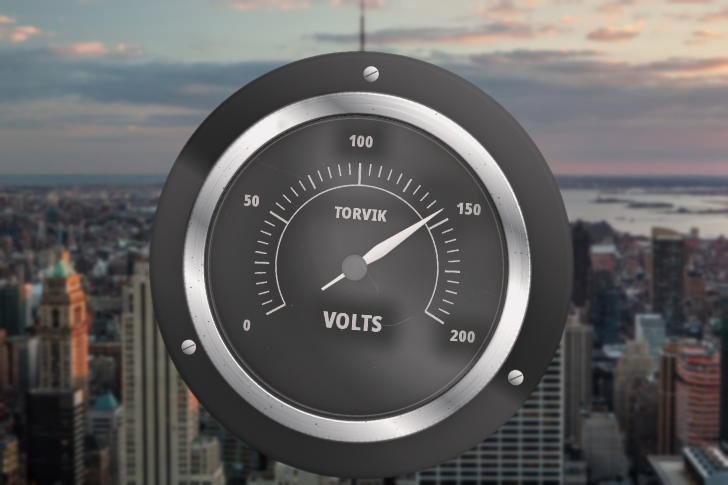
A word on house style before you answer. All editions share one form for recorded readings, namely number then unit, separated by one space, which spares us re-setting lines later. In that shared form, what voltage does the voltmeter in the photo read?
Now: 145 V
